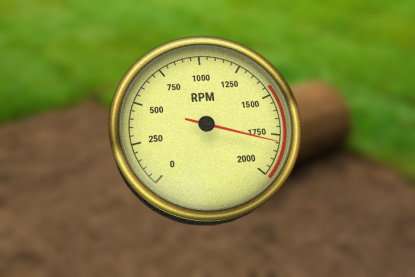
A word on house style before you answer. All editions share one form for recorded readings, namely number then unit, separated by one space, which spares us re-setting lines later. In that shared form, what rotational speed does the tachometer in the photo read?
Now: 1800 rpm
